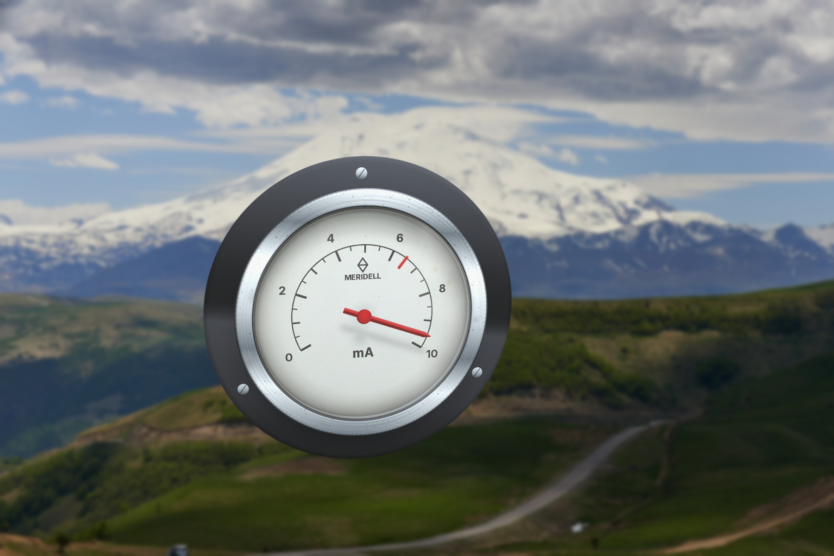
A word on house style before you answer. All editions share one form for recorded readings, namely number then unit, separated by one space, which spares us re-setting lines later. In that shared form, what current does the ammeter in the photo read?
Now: 9.5 mA
